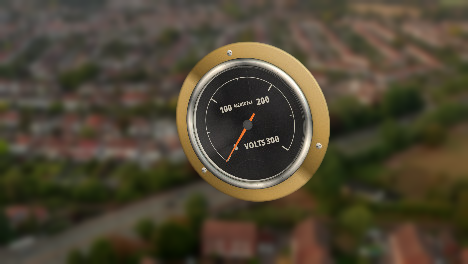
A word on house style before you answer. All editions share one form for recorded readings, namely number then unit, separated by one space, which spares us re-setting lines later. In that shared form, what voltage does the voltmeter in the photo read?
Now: 0 V
